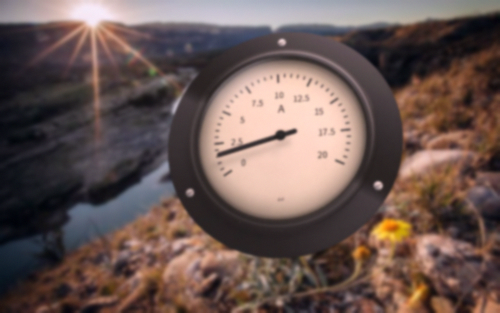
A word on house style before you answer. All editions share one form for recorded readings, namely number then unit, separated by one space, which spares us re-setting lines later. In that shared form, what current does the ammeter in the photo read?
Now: 1.5 A
